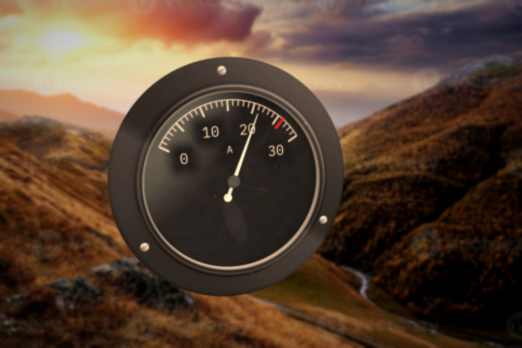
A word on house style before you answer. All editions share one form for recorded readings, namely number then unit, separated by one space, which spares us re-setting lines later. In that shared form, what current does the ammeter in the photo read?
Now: 21 A
